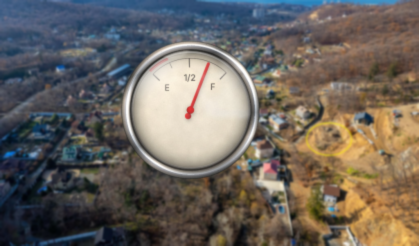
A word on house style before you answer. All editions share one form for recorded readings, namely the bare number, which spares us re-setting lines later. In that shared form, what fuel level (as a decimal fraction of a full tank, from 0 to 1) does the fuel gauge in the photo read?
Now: 0.75
